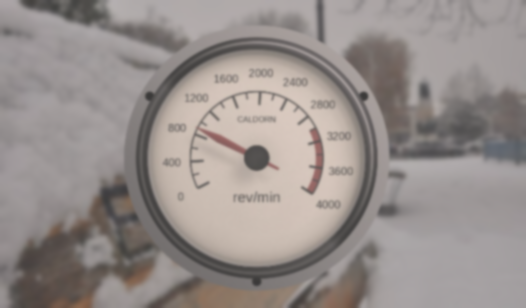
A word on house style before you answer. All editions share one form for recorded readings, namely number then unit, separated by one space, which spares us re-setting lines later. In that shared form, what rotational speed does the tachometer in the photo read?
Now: 900 rpm
